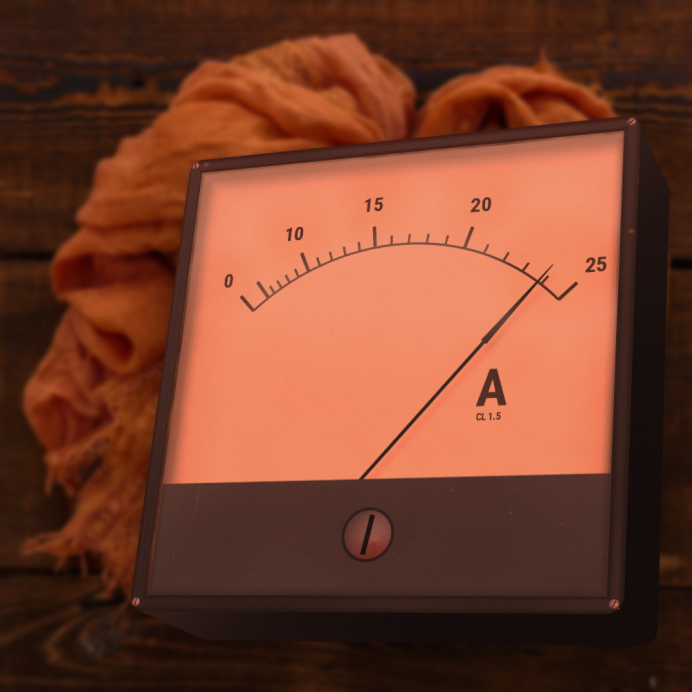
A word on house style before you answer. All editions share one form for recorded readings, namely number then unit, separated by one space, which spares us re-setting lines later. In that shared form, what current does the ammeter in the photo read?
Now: 24 A
